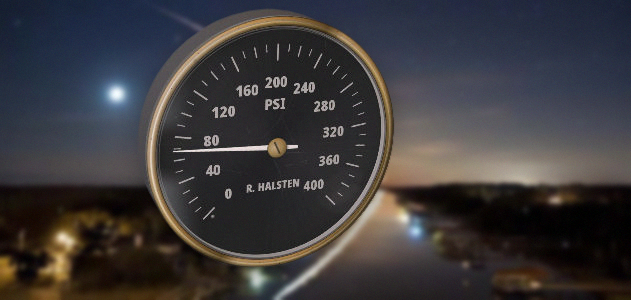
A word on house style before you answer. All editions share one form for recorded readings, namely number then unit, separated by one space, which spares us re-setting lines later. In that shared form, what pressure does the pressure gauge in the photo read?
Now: 70 psi
